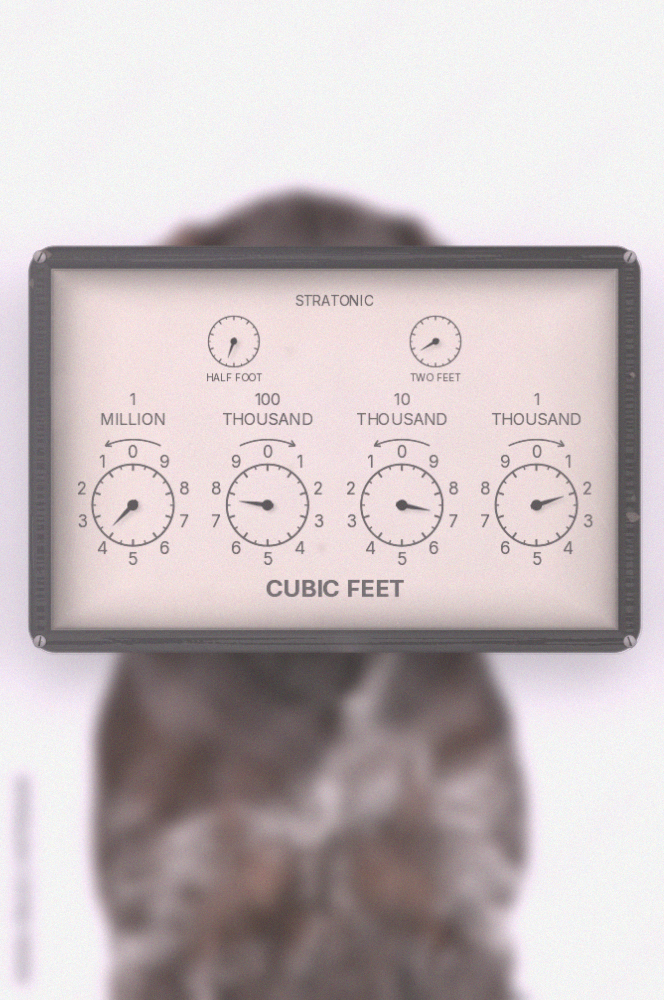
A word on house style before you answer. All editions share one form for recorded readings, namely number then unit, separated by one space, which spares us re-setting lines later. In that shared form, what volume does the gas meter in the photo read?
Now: 377200 ft³
